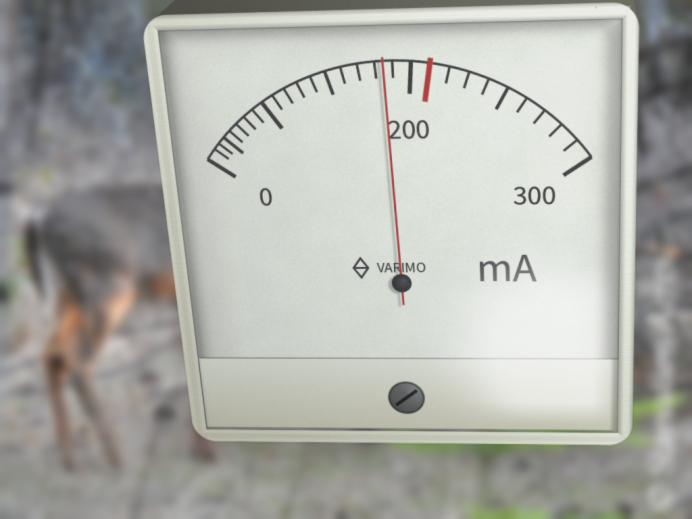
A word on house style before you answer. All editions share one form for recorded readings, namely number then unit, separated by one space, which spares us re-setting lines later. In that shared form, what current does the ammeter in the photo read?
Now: 185 mA
